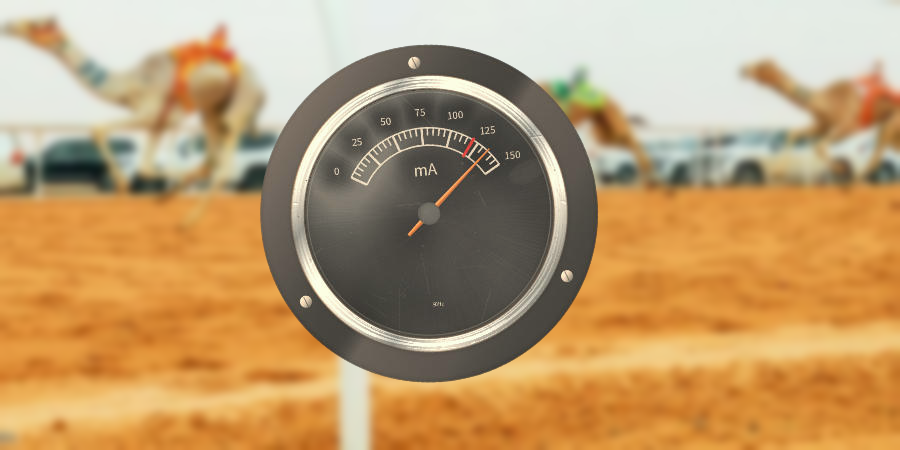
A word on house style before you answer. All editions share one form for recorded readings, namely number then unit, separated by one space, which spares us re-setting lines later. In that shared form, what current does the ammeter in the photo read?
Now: 135 mA
